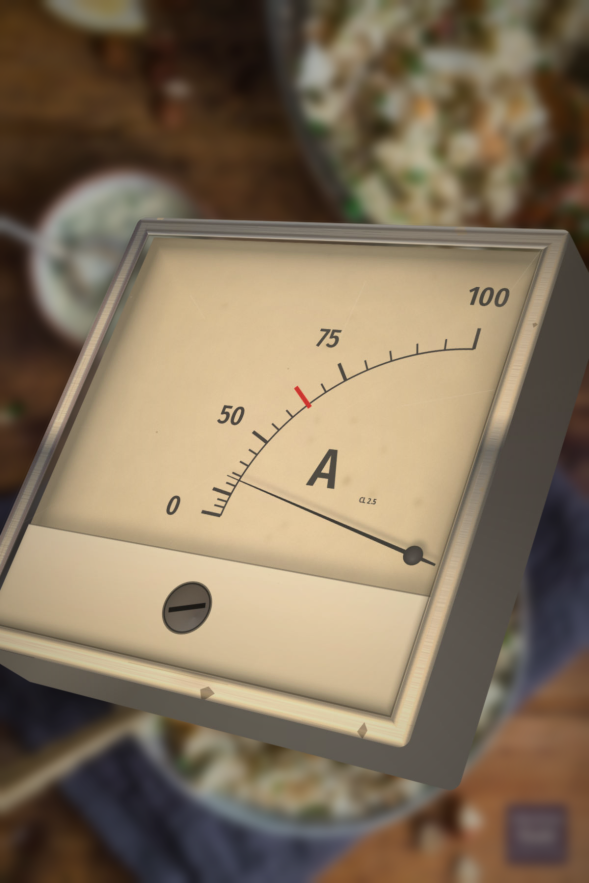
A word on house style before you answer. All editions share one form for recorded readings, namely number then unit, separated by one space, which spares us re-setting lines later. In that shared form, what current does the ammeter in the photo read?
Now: 32.5 A
